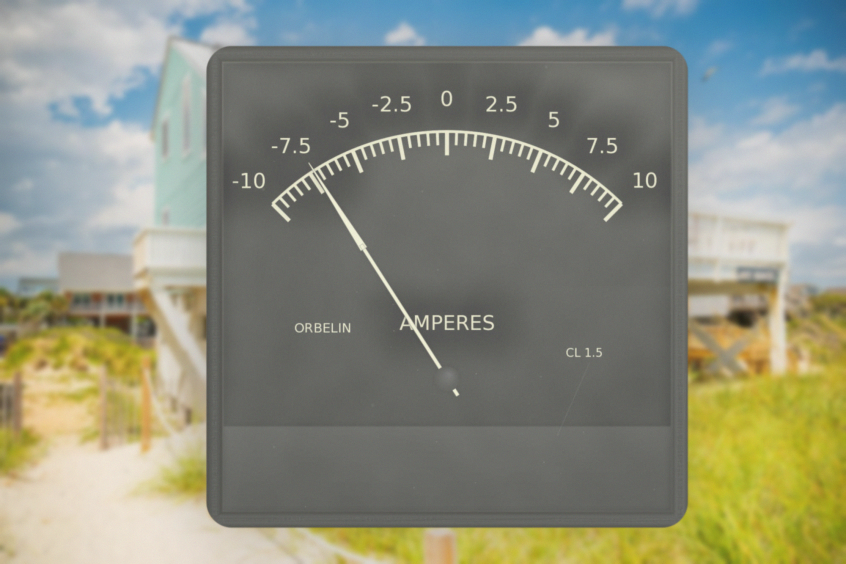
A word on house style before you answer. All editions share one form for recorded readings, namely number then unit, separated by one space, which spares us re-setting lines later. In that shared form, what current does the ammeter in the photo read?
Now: -7.25 A
